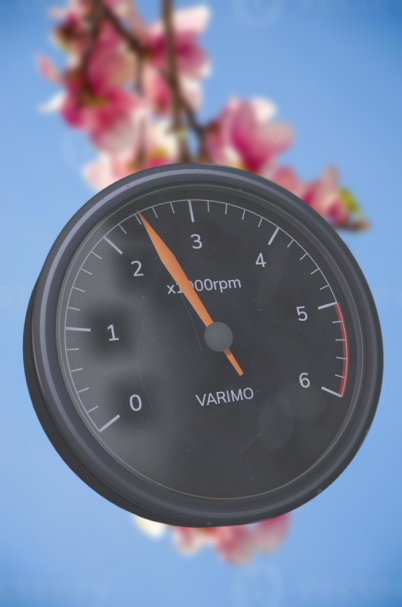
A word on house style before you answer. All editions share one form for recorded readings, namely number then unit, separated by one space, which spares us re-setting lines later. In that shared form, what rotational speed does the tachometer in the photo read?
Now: 2400 rpm
